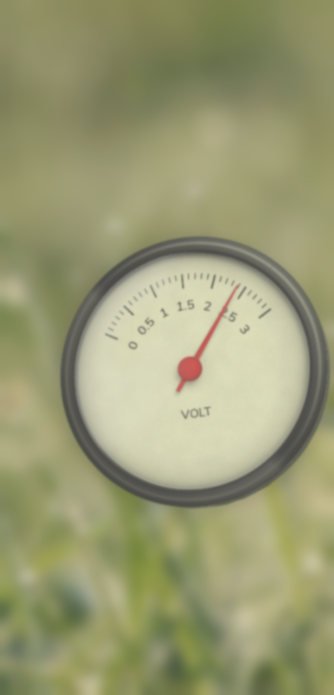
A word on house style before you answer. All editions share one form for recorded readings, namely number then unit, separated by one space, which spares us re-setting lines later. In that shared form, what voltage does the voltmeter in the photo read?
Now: 2.4 V
